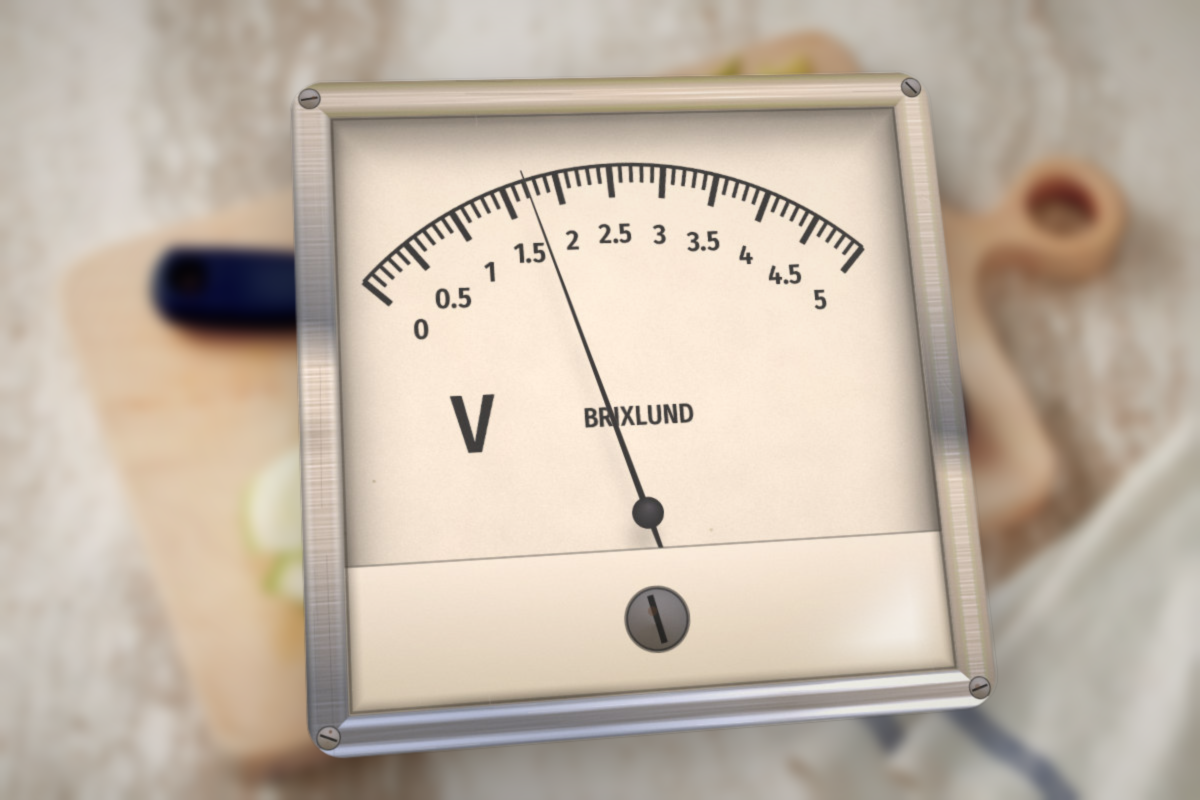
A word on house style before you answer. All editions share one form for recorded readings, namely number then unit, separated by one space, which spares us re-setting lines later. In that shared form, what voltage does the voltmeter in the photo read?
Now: 1.7 V
